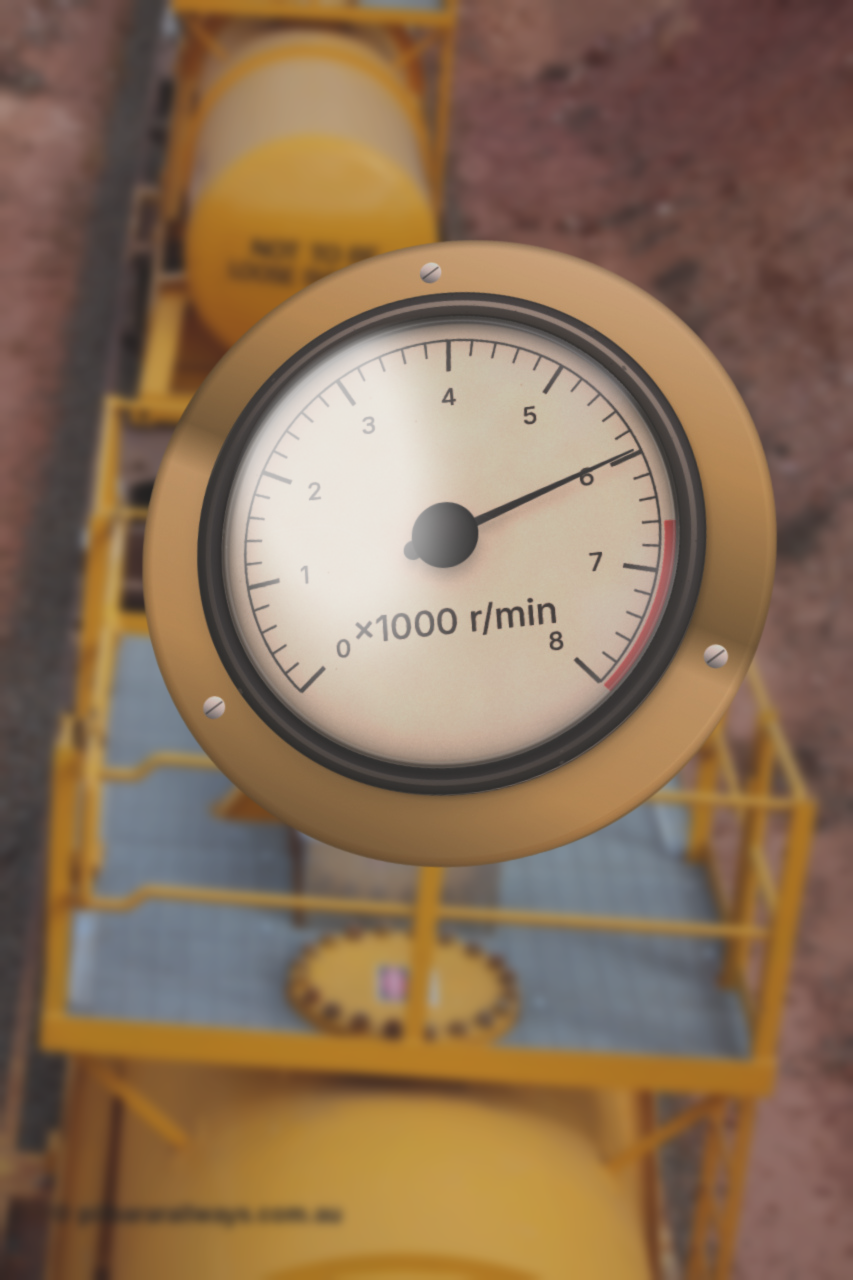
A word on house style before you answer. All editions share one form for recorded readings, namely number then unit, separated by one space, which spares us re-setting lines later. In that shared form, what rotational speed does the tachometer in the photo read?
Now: 6000 rpm
